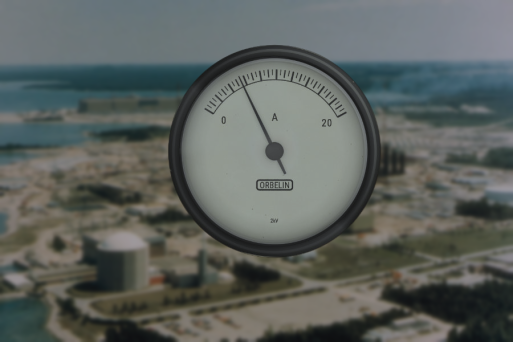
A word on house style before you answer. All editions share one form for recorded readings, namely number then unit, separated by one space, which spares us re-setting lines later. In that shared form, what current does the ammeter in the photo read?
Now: 5.5 A
